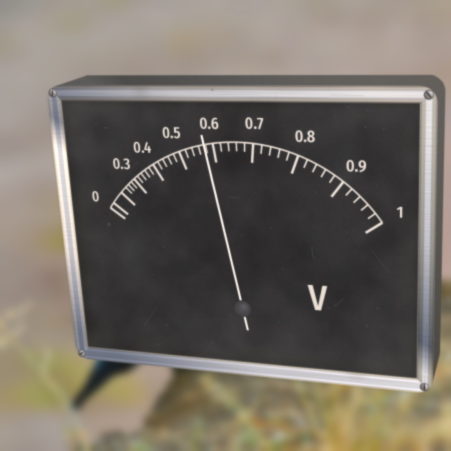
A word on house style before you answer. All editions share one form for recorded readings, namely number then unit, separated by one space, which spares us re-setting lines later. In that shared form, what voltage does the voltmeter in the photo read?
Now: 0.58 V
